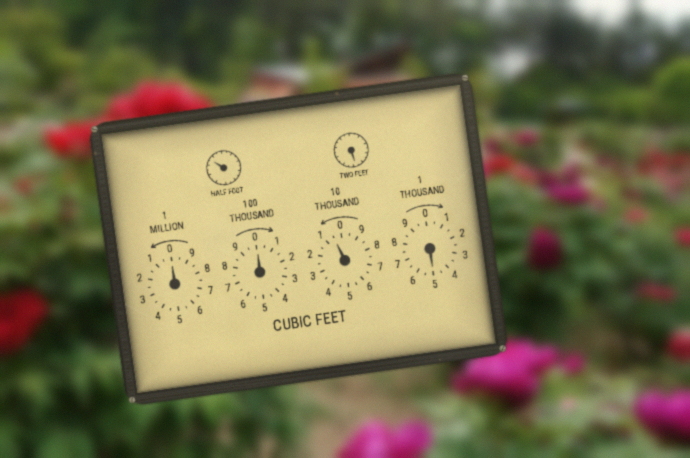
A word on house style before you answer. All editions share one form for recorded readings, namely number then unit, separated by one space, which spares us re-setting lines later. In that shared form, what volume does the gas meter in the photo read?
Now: 500 ft³
